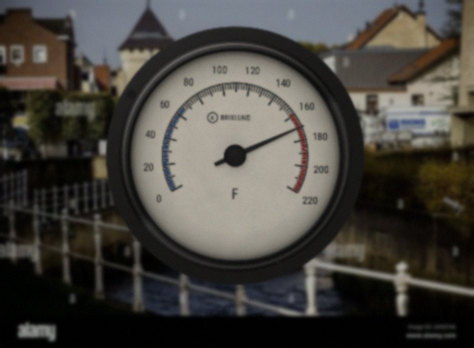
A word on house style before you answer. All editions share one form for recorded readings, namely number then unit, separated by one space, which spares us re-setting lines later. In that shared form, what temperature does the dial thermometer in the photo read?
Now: 170 °F
